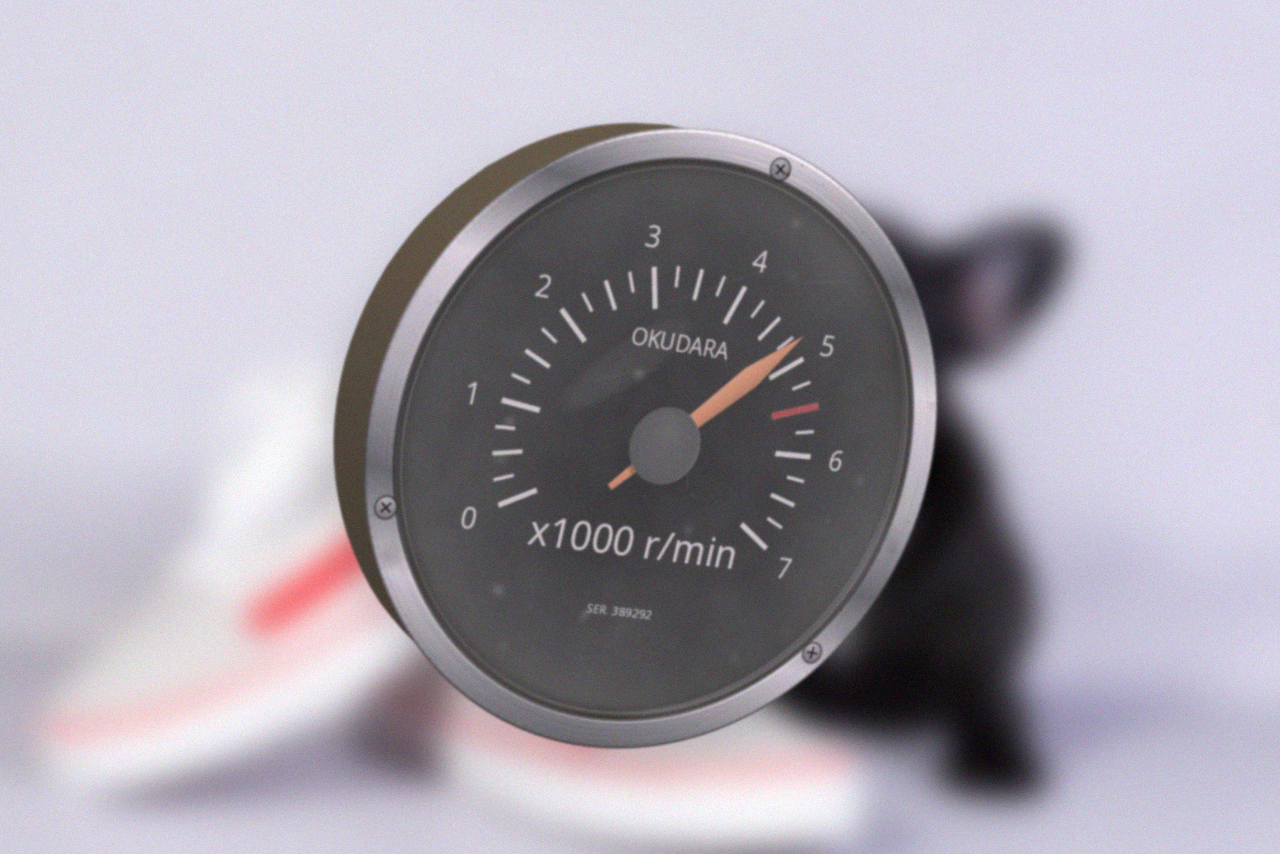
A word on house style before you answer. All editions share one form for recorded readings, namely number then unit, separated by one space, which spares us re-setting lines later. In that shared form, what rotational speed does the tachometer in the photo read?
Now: 4750 rpm
